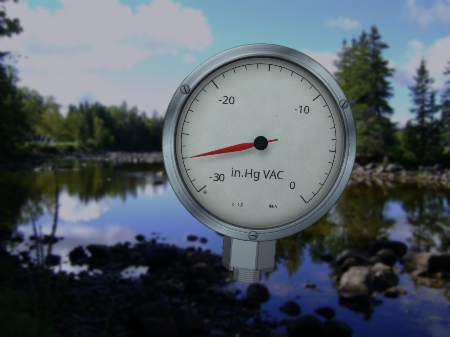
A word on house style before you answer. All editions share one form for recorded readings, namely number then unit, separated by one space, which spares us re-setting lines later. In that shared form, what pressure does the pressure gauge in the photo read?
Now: -27 inHg
